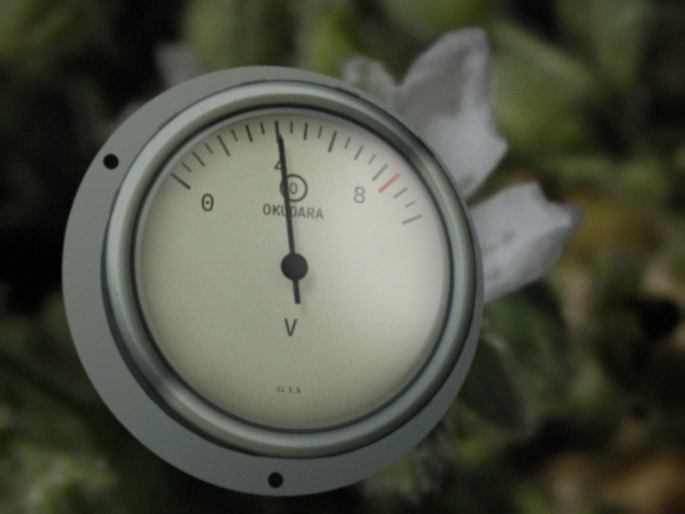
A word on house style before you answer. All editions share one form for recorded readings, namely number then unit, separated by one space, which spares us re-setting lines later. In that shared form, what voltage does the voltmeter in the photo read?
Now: 4 V
